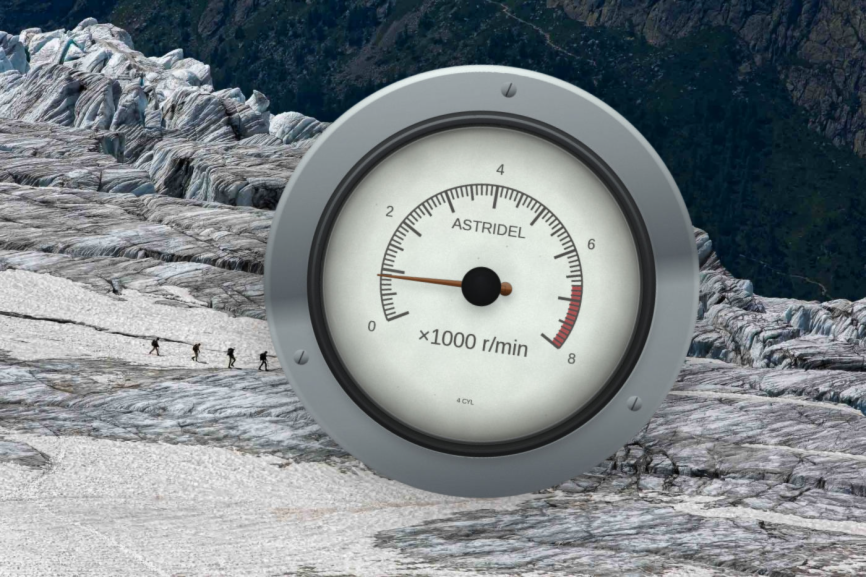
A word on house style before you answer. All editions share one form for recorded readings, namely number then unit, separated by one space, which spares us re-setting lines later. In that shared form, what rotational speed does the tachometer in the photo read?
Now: 900 rpm
